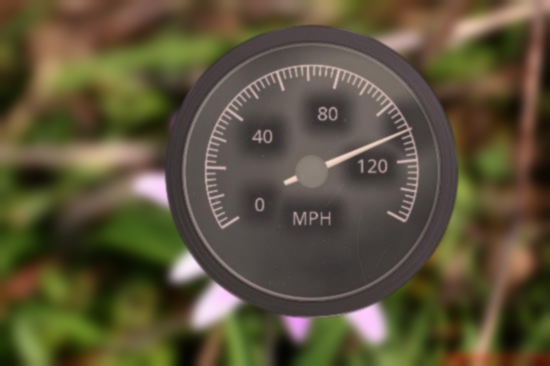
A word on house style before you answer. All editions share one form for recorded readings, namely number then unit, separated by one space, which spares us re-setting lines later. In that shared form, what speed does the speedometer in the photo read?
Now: 110 mph
